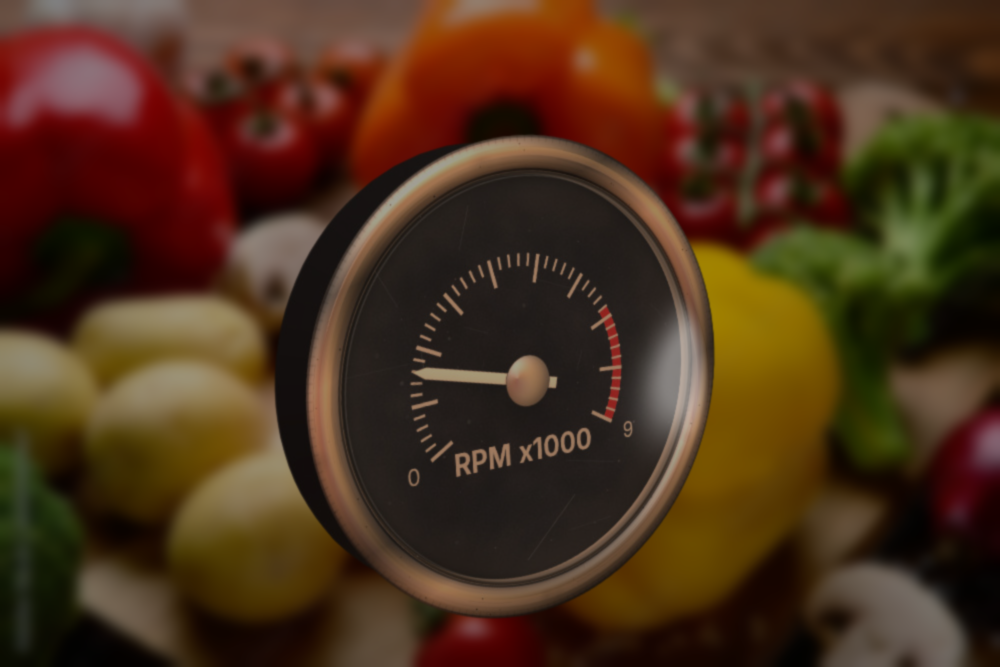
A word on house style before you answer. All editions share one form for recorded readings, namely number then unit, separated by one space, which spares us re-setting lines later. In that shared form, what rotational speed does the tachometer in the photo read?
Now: 1600 rpm
